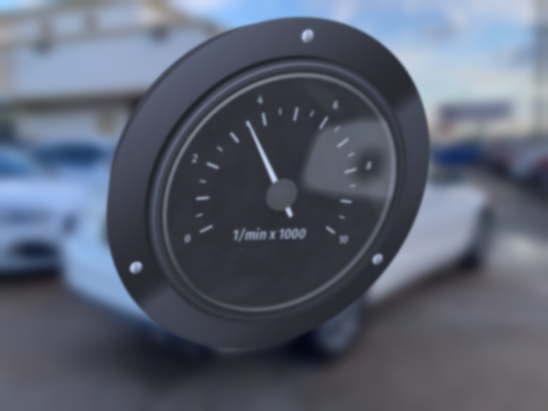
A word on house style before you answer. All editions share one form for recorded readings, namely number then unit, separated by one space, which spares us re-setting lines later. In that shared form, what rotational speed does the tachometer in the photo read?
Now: 3500 rpm
